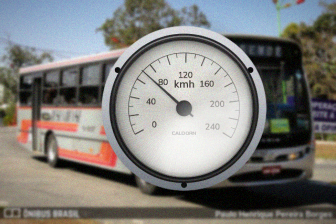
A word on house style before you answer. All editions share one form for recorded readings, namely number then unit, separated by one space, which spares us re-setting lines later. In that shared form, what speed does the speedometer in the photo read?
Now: 70 km/h
